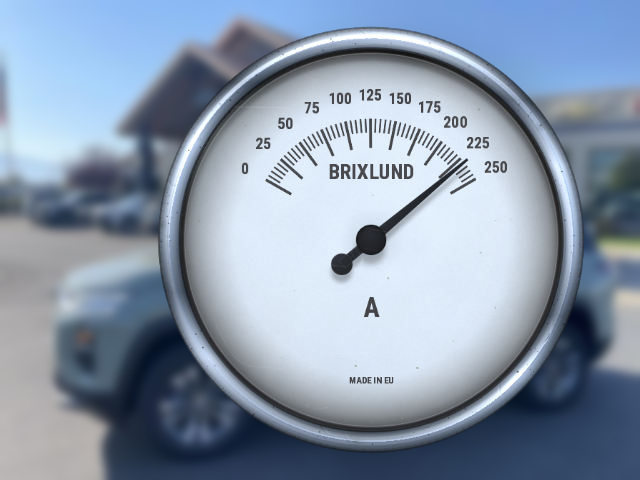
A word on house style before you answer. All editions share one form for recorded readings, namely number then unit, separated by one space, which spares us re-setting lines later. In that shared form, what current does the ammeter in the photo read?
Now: 230 A
